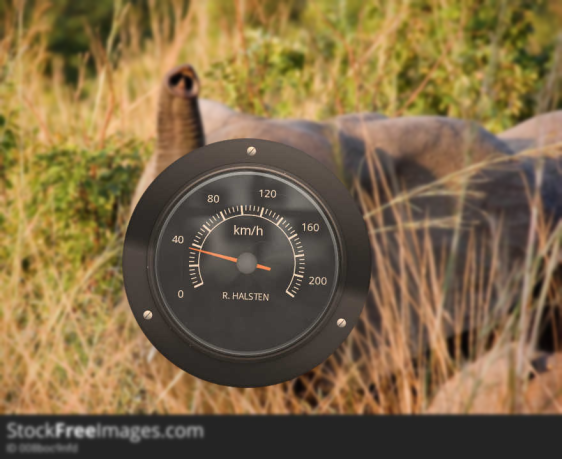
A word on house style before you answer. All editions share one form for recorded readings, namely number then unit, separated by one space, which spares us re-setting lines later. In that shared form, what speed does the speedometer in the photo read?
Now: 36 km/h
